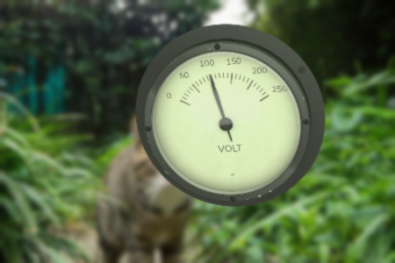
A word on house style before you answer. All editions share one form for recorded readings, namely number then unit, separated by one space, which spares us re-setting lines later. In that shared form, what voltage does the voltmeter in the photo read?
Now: 100 V
